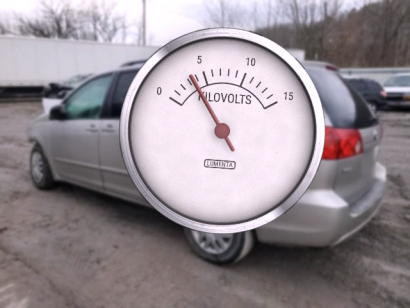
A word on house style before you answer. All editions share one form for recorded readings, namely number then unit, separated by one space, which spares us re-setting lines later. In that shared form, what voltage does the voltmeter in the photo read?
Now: 3.5 kV
